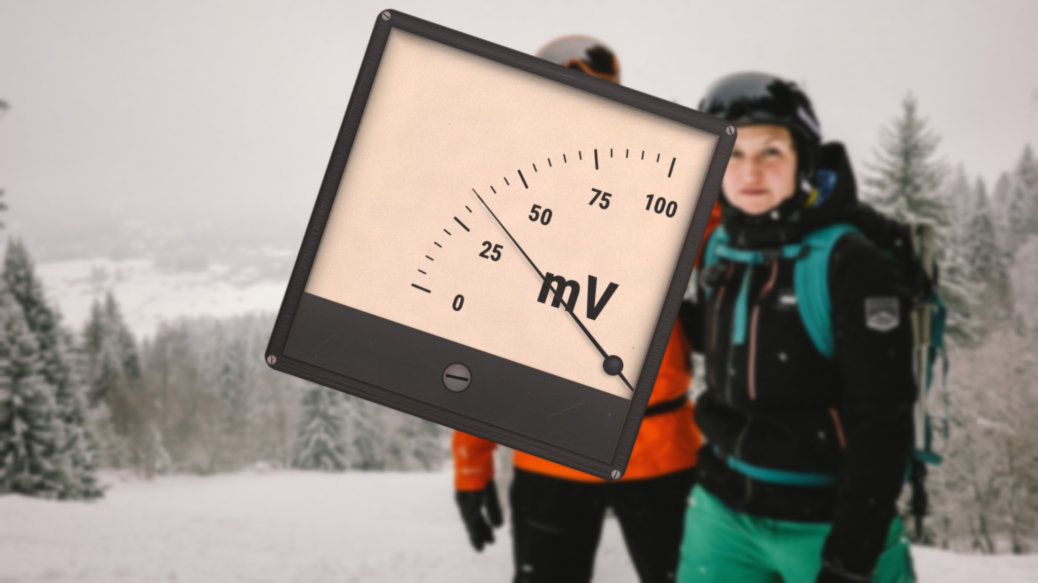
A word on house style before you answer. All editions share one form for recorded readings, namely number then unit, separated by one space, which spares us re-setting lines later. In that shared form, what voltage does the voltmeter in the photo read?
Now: 35 mV
